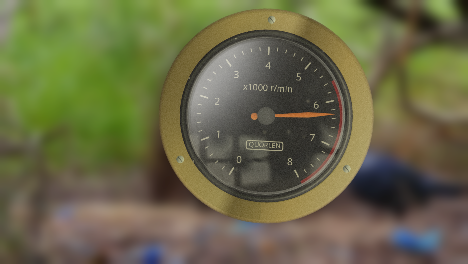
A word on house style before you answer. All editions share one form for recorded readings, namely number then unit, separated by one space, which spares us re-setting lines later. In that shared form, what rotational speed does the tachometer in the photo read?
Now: 6300 rpm
